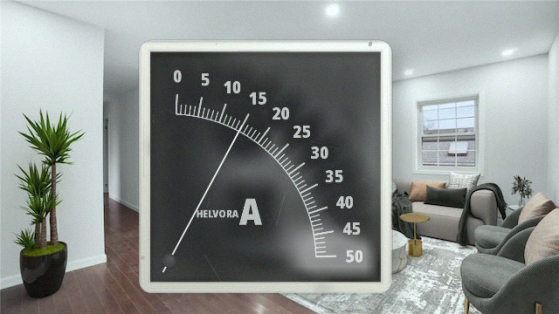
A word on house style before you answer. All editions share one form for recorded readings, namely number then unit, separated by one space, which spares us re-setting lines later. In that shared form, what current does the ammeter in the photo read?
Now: 15 A
